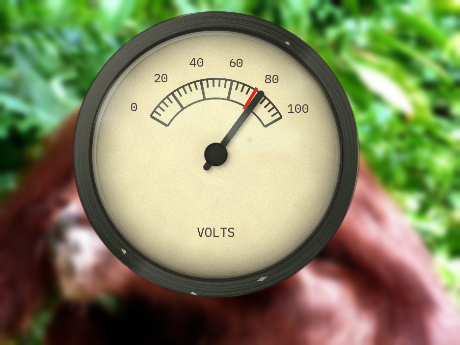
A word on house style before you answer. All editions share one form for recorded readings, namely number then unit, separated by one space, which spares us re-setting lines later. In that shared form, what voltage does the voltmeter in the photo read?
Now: 80 V
